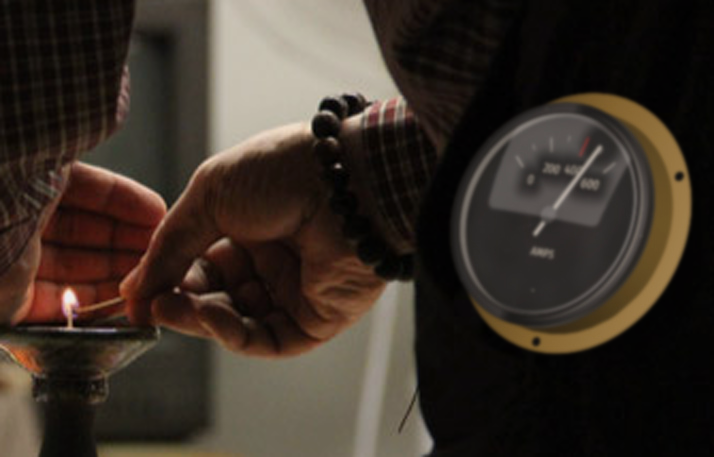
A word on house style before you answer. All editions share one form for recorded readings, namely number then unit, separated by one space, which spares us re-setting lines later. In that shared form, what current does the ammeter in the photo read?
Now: 500 A
